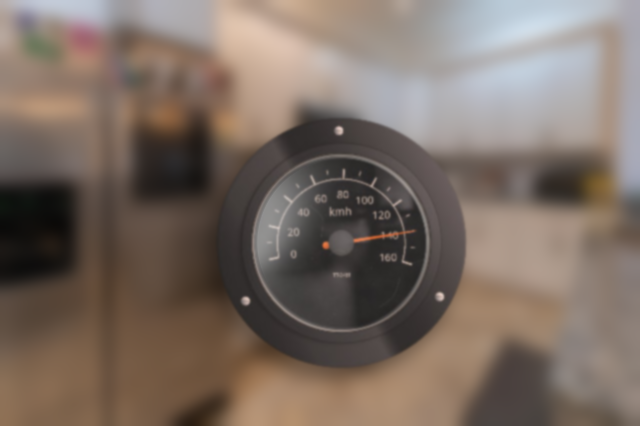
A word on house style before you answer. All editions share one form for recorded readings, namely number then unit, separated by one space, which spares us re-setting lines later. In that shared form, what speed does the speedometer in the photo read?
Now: 140 km/h
